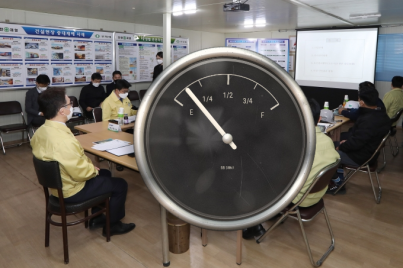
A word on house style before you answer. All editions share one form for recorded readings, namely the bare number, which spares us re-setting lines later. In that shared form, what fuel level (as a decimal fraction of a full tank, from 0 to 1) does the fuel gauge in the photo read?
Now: 0.125
